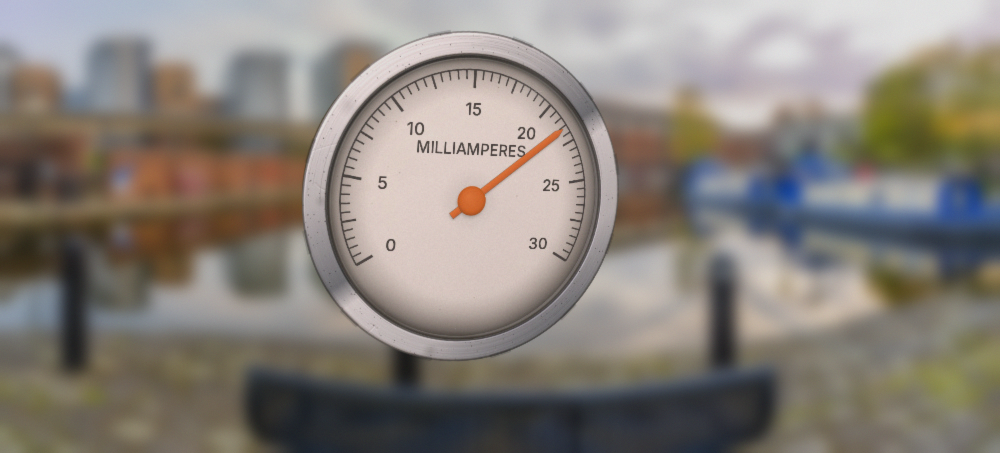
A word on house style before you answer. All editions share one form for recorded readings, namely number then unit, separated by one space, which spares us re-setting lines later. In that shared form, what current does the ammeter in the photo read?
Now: 21.5 mA
